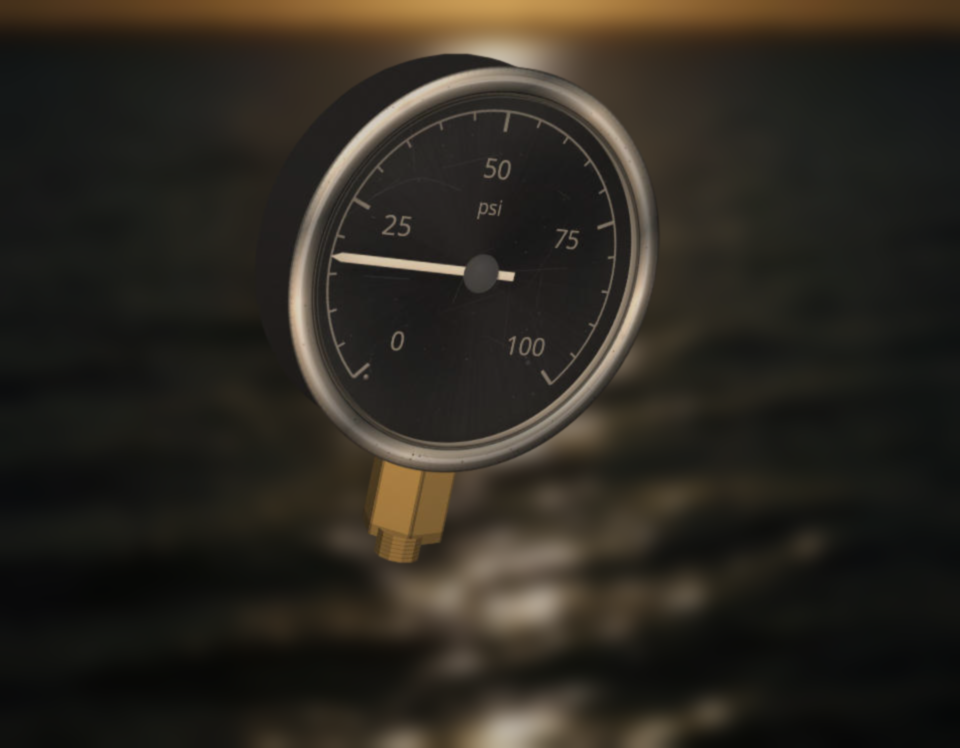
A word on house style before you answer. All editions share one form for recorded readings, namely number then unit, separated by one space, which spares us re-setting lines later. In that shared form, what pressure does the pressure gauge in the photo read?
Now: 17.5 psi
